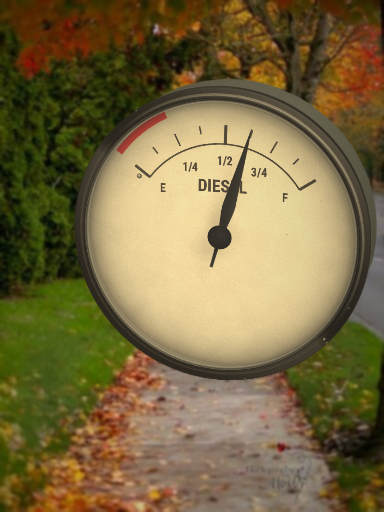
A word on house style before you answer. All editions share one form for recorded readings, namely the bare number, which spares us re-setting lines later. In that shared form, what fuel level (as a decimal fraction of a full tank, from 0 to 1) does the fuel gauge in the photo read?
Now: 0.625
